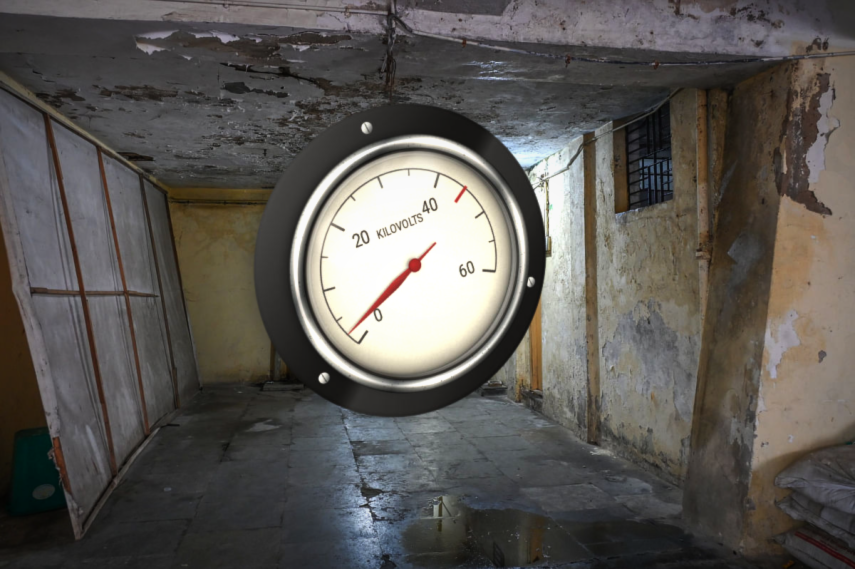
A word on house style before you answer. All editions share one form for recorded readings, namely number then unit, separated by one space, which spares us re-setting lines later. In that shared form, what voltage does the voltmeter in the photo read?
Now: 2.5 kV
